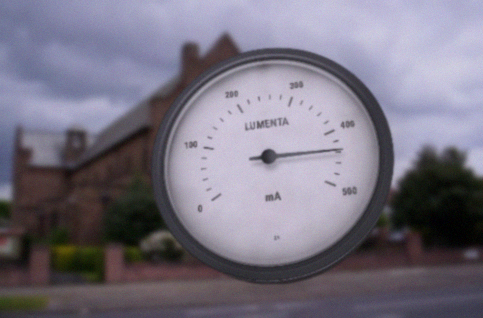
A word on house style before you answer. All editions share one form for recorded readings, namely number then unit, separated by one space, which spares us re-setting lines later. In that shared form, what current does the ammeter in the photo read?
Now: 440 mA
